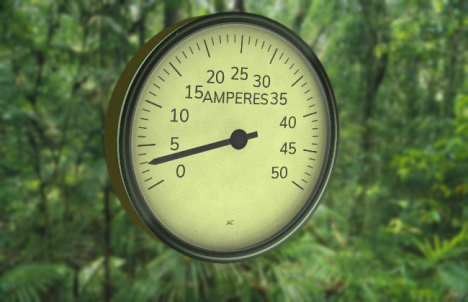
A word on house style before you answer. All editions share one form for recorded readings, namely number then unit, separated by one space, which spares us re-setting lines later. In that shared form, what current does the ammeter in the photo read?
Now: 3 A
